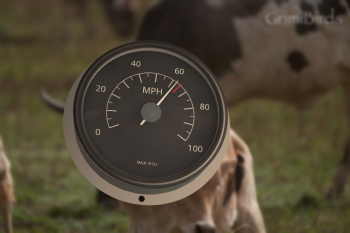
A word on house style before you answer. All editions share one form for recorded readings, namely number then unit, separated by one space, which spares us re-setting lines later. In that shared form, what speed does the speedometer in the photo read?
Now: 62.5 mph
